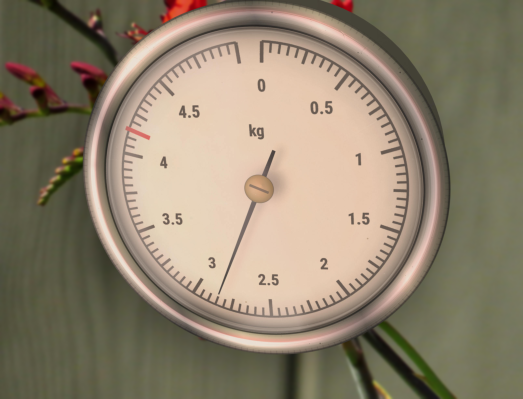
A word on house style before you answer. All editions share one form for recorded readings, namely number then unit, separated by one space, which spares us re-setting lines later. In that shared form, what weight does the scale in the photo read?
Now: 2.85 kg
